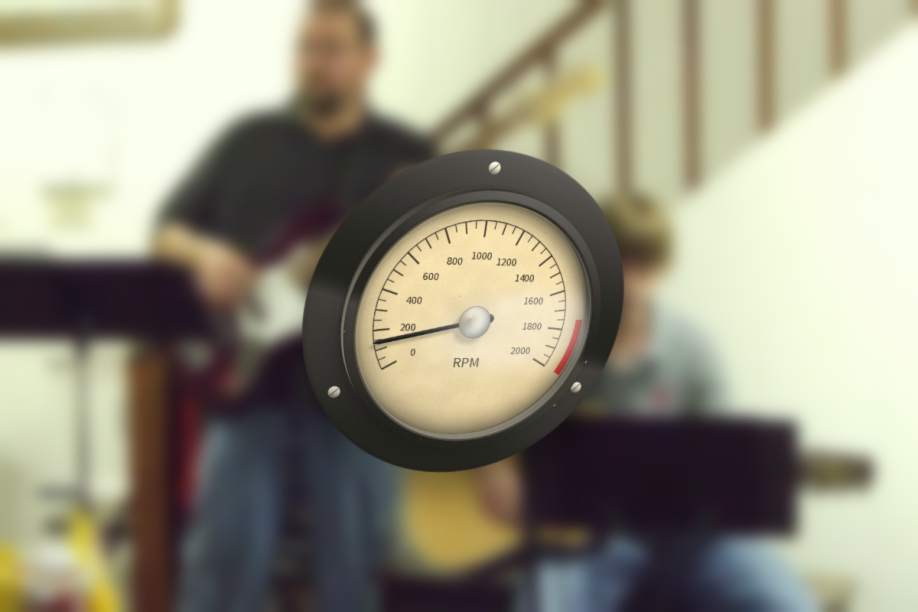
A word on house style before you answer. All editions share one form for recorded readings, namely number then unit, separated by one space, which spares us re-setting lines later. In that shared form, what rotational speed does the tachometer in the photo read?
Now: 150 rpm
